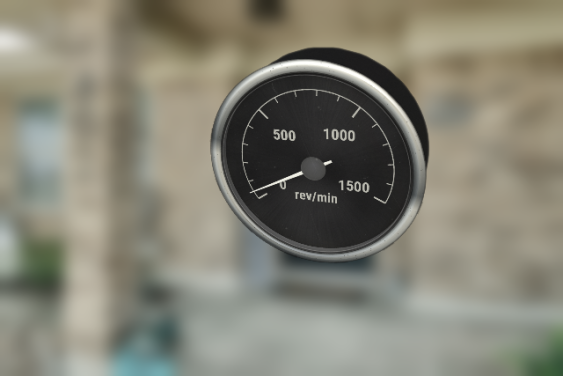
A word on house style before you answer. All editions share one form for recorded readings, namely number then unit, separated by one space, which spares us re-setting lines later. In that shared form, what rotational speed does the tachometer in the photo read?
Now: 50 rpm
